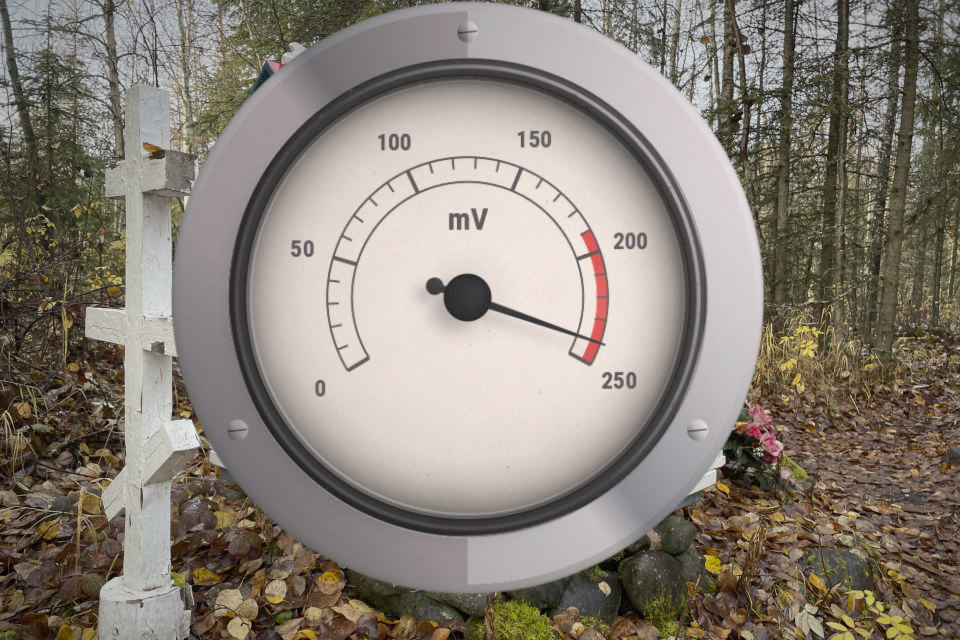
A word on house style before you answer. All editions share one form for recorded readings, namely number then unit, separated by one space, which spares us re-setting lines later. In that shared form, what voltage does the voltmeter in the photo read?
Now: 240 mV
